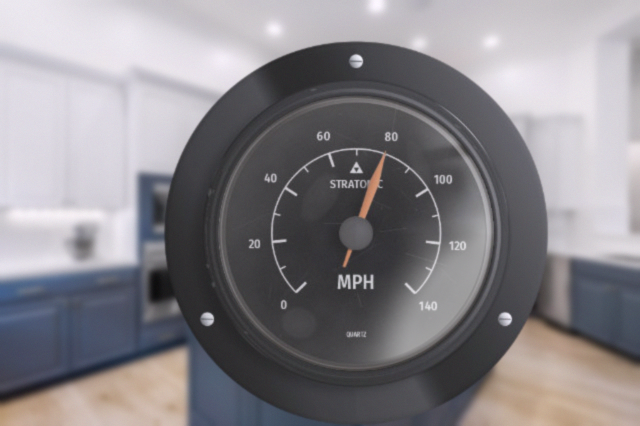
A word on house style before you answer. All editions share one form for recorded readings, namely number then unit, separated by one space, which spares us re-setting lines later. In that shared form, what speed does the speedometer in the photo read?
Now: 80 mph
